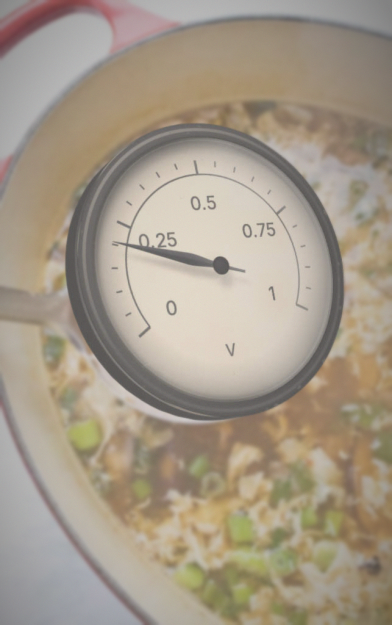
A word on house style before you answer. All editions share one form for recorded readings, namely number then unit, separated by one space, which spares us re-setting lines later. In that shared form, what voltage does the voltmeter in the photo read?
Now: 0.2 V
